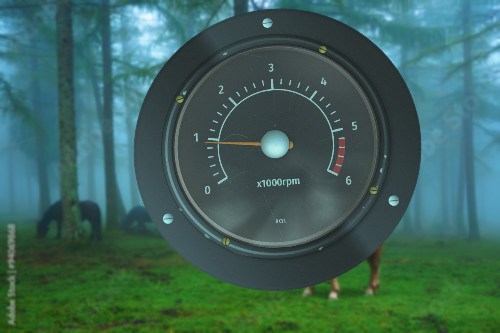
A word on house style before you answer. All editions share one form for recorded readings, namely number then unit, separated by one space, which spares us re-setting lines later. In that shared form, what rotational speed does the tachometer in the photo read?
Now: 900 rpm
